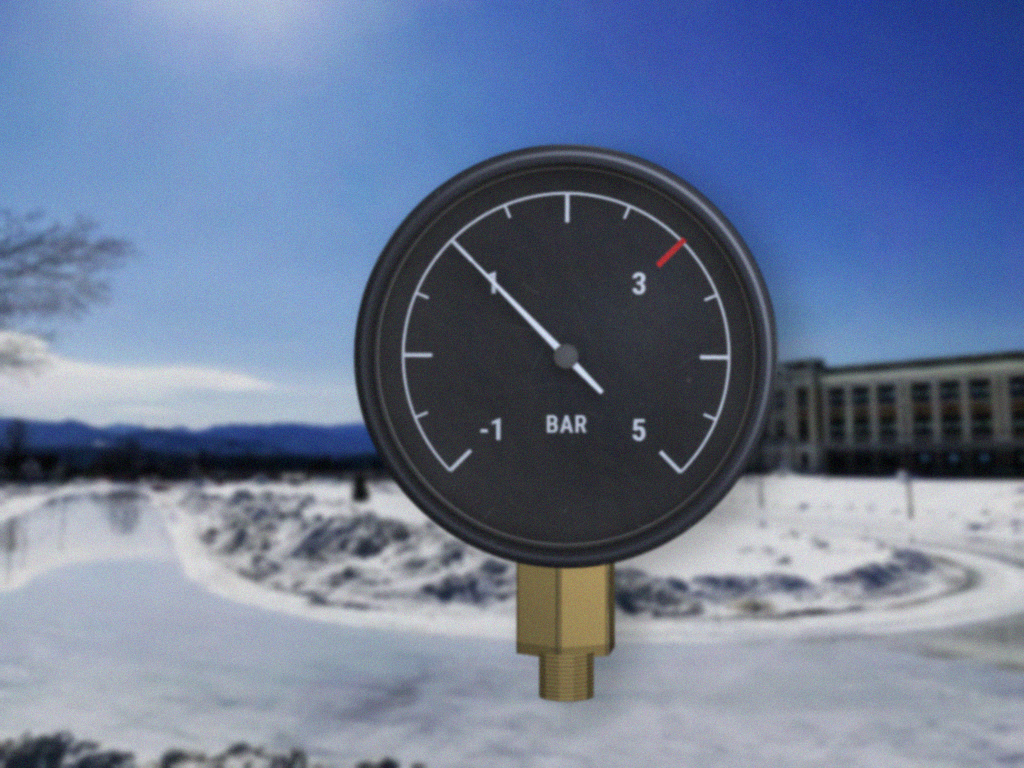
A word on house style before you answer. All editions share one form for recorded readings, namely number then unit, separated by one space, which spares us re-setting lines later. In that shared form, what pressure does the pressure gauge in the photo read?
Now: 1 bar
